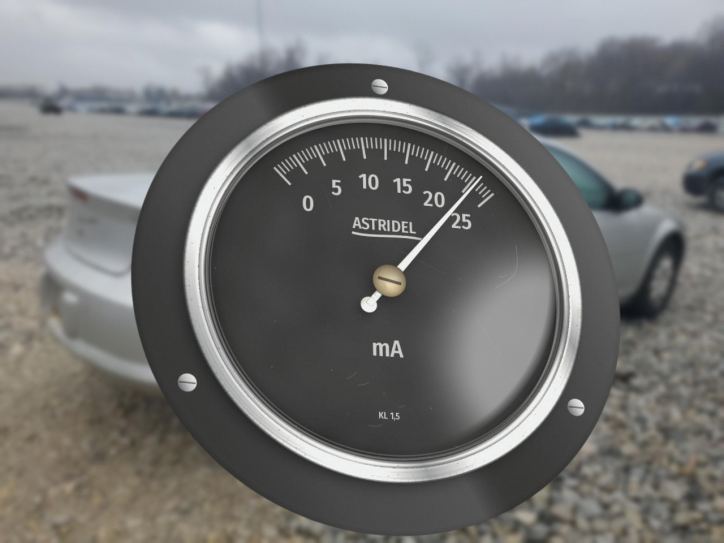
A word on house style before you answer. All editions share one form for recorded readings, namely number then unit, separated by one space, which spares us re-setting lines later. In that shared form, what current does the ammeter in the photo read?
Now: 23 mA
